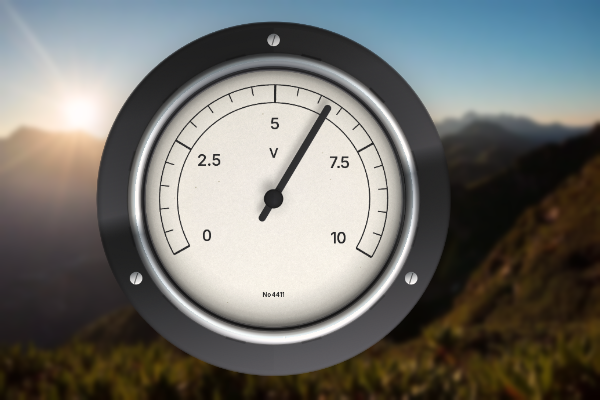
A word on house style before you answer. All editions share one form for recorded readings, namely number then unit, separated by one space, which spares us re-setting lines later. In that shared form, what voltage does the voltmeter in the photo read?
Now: 6.25 V
